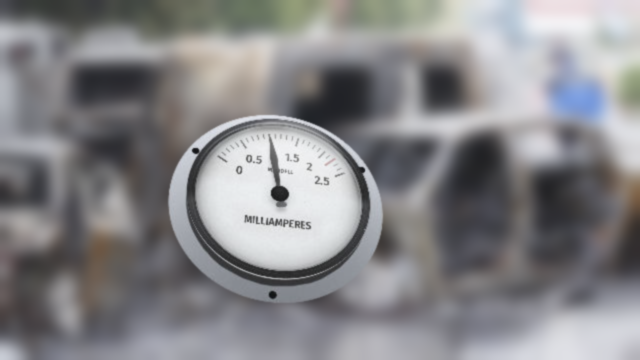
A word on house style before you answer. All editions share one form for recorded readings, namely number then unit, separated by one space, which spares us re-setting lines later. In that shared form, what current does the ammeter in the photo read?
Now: 1 mA
